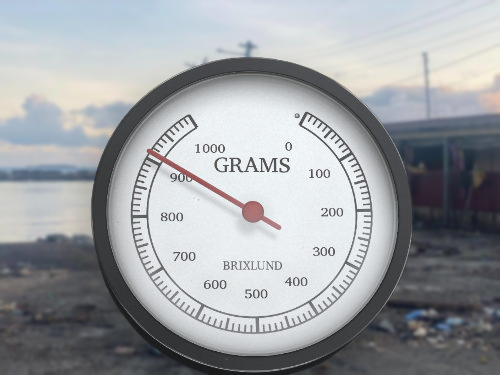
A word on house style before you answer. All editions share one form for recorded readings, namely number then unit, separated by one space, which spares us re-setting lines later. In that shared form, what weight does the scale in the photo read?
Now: 910 g
